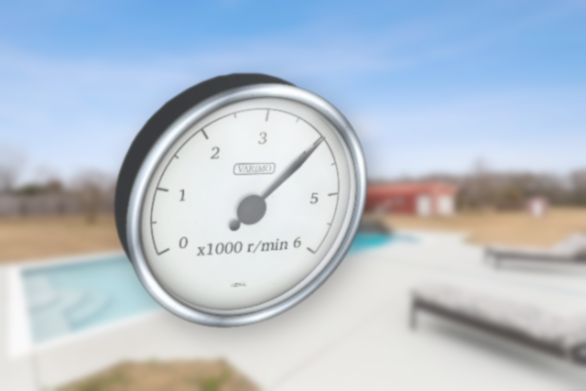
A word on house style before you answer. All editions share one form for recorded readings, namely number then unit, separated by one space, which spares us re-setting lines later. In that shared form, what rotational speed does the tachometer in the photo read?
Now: 4000 rpm
